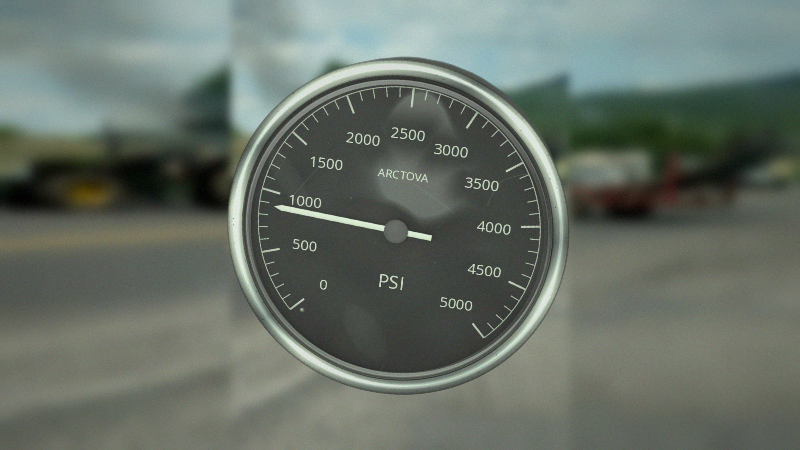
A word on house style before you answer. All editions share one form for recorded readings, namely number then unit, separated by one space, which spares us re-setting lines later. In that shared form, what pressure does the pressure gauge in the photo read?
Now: 900 psi
